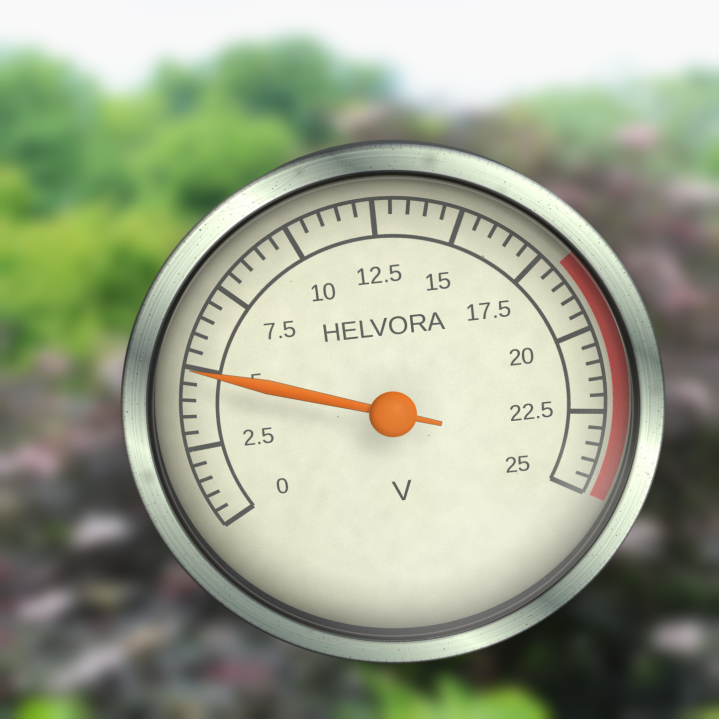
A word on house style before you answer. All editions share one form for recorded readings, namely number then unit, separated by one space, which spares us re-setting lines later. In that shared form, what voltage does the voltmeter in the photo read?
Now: 5 V
